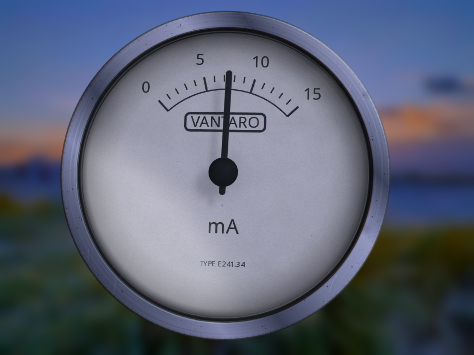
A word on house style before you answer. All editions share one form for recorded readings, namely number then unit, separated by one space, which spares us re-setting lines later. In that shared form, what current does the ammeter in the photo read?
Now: 7.5 mA
